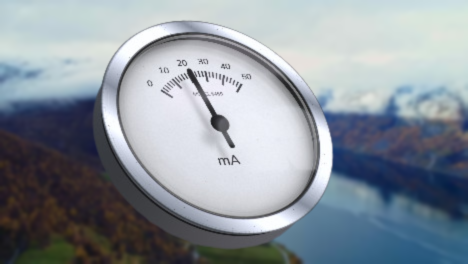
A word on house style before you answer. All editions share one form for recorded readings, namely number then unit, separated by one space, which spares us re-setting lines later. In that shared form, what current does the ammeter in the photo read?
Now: 20 mA
